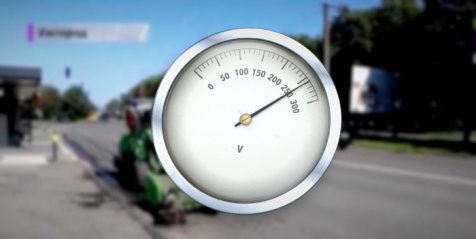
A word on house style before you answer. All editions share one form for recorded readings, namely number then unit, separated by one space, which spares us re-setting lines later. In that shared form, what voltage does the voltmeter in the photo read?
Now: 260 V
